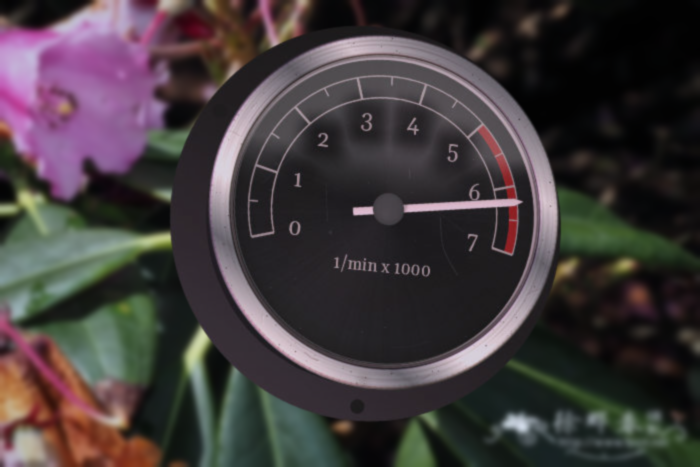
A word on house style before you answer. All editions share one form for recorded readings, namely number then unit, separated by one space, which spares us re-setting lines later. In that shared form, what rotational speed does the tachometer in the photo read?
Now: 6250 rpm
